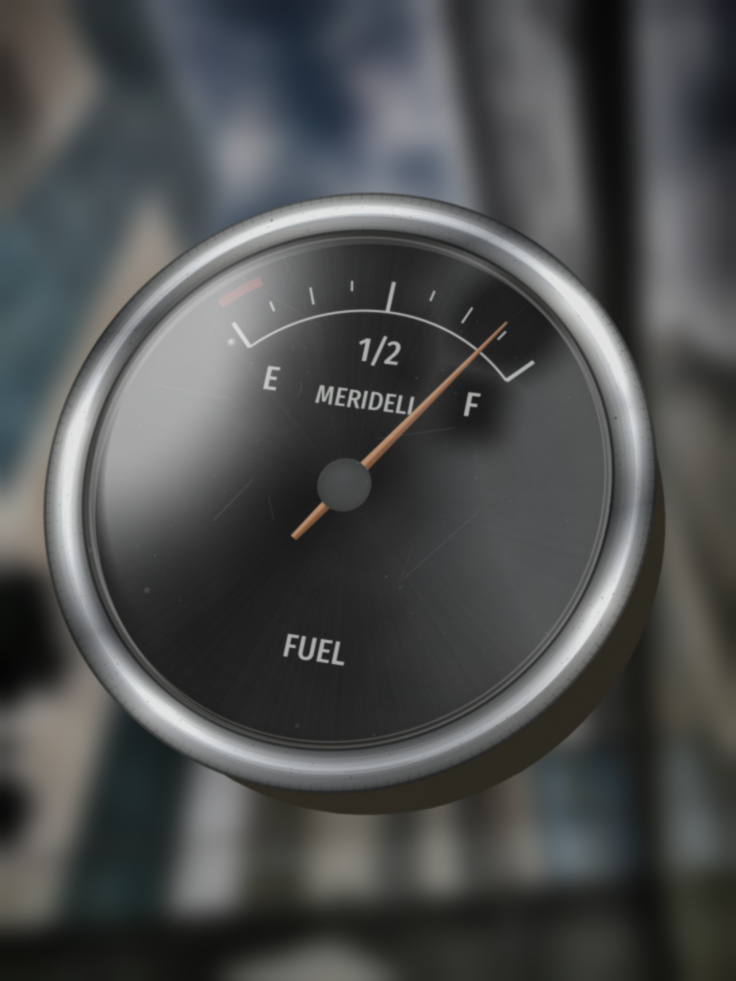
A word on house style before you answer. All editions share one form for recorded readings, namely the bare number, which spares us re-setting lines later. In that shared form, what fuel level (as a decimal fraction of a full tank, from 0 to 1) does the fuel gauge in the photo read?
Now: 0.875
